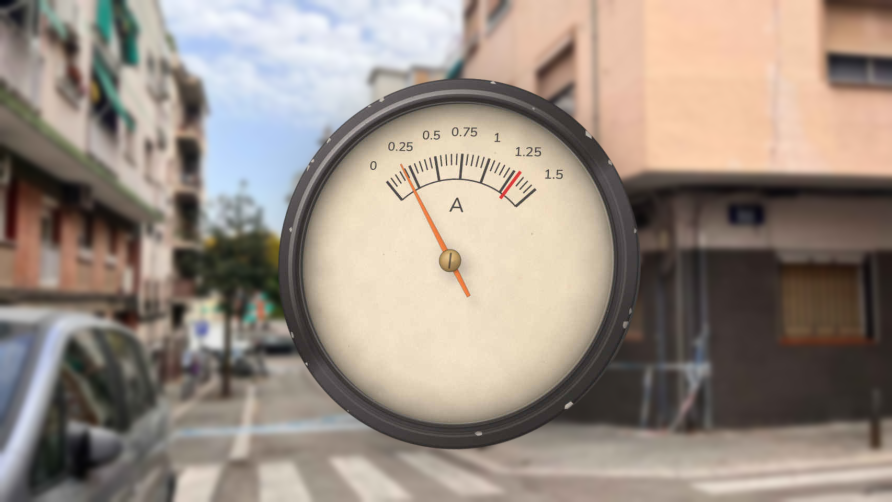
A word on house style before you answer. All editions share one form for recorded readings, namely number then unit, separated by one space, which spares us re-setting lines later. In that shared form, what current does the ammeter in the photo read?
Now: 0.2 A
